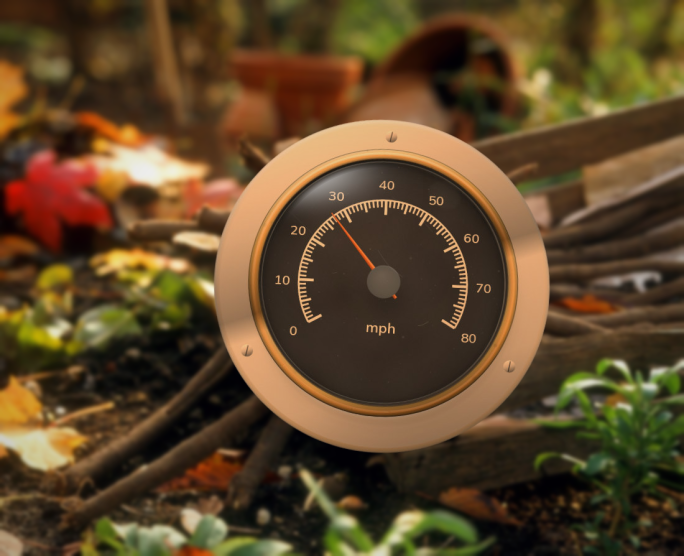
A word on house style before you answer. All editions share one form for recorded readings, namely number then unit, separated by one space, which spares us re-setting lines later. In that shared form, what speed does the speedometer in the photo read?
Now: 27 mph
